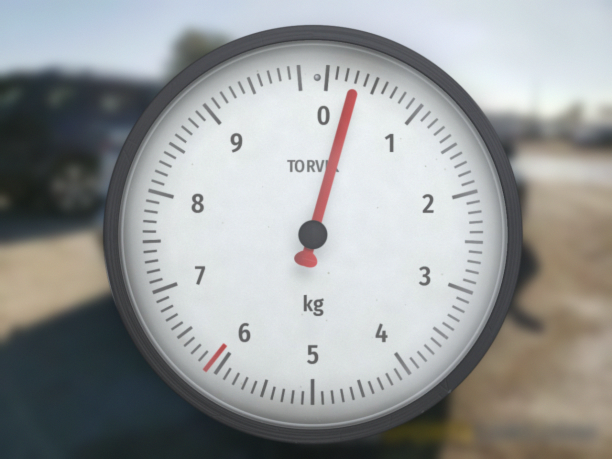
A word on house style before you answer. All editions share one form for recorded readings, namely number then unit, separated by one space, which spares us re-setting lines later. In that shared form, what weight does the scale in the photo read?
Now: 0.3 kg
